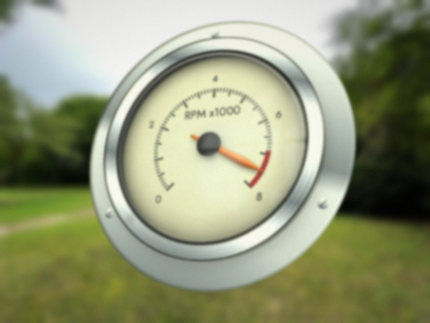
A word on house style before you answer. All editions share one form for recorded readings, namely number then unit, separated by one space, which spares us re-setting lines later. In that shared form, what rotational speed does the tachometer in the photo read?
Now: 7500 rpm
